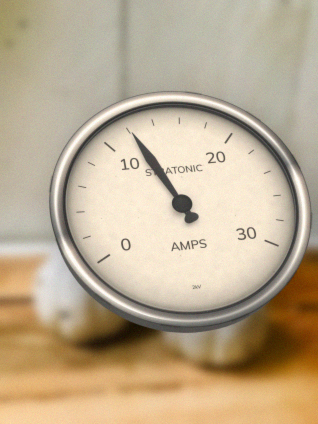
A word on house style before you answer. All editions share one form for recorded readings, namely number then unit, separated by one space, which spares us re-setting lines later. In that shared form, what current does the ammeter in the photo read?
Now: 12 A
